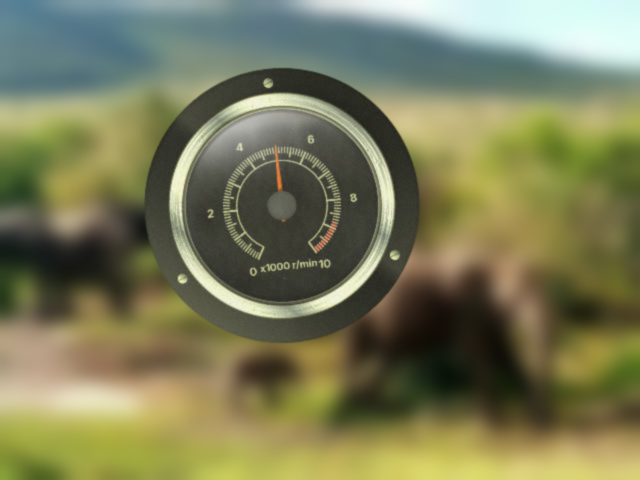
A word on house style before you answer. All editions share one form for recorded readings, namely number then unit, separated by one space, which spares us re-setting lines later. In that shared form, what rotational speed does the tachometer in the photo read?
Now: 5000 rpm
